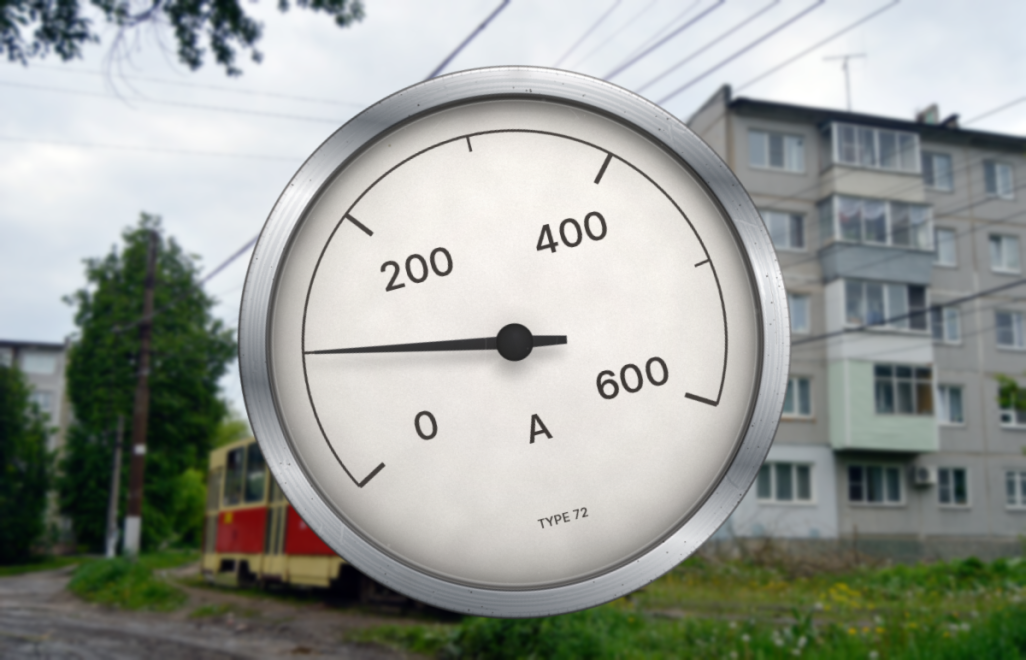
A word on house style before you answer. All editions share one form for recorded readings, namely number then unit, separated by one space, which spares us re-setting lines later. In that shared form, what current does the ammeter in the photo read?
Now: 100 A
